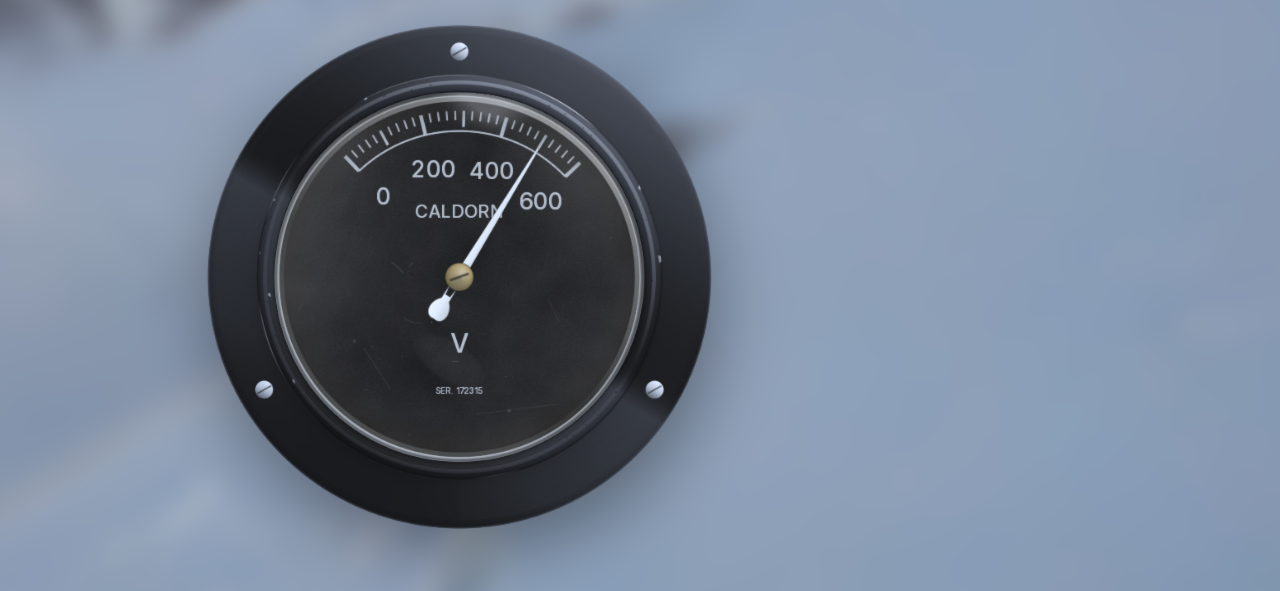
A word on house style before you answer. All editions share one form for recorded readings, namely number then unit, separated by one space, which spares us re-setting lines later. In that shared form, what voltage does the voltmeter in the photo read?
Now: 500 V
